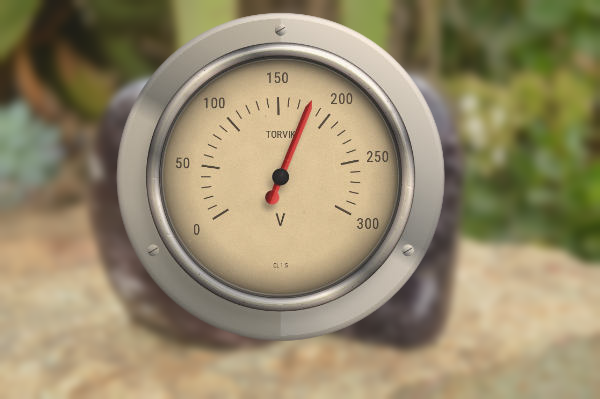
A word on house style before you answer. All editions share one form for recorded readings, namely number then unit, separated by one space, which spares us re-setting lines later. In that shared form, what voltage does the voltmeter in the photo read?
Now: 180 V
